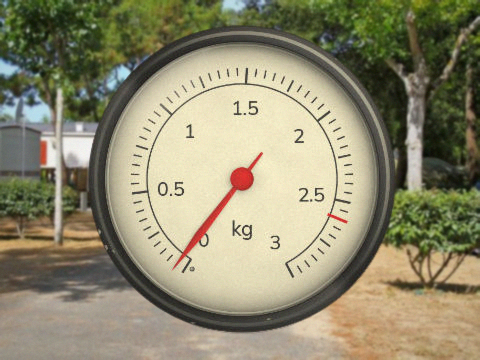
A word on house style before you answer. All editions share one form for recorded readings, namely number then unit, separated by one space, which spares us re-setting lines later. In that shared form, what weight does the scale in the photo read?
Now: 0.05 kg
